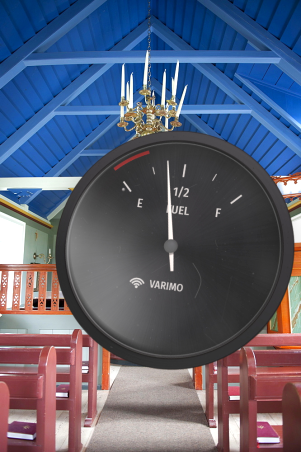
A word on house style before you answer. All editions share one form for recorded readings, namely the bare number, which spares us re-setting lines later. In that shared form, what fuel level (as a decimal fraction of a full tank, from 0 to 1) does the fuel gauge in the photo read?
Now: 0.375
